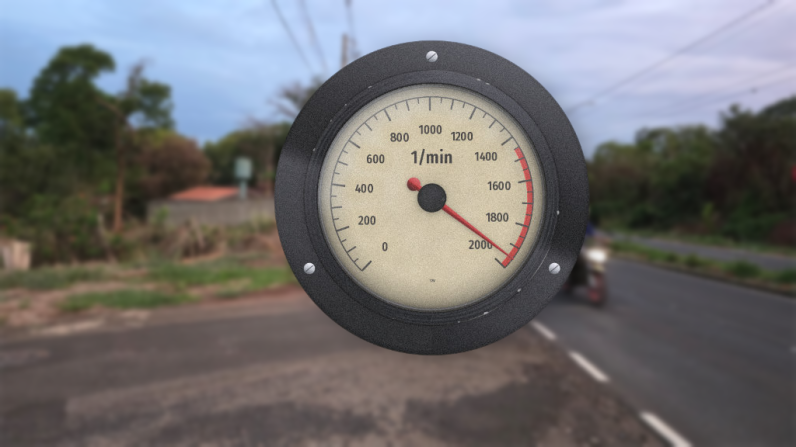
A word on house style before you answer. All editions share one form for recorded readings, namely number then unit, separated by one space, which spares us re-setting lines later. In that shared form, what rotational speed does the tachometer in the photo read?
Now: 1950 rpm
